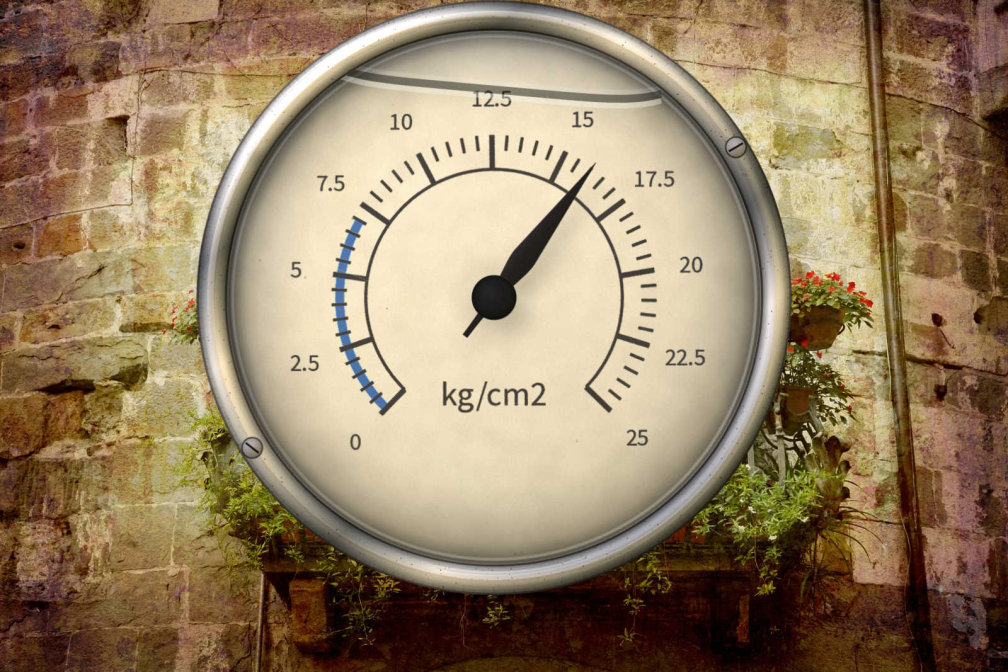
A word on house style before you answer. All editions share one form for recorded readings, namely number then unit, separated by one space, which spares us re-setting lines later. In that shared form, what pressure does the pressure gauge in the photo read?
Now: 16 kg/cm²
